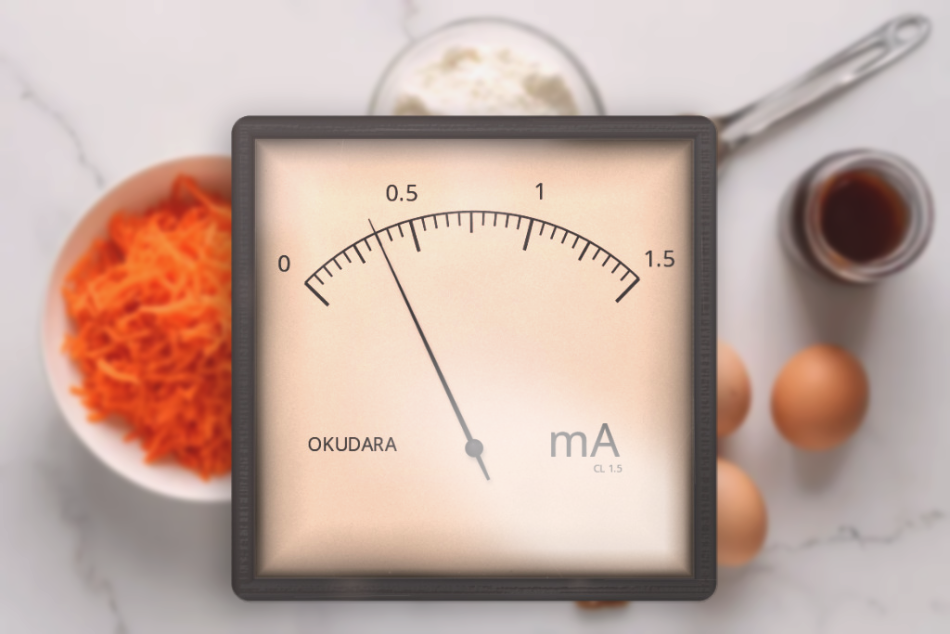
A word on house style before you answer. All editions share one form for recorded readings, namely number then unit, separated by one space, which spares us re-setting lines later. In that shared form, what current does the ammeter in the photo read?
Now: 0.35 mA
